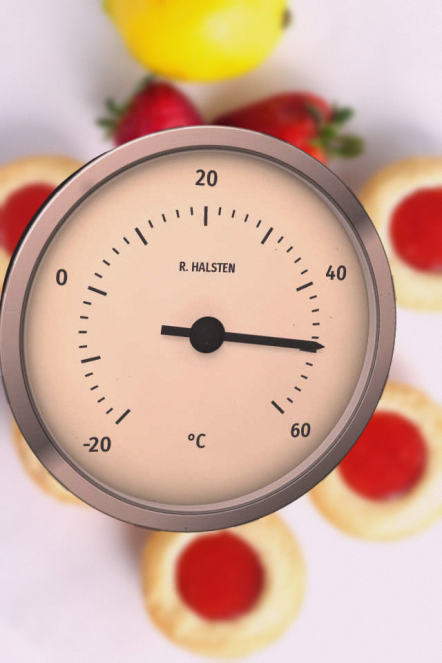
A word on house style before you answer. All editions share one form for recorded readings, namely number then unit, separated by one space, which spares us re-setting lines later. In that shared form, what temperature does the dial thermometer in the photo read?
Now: 49 °C
